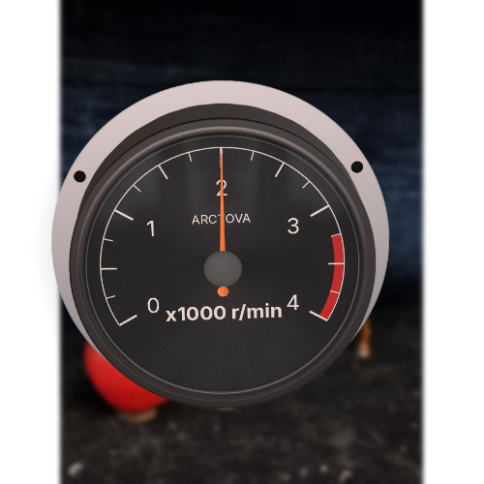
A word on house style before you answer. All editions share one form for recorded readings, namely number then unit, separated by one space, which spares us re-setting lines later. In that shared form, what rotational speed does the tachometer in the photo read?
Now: 2000 rpm
